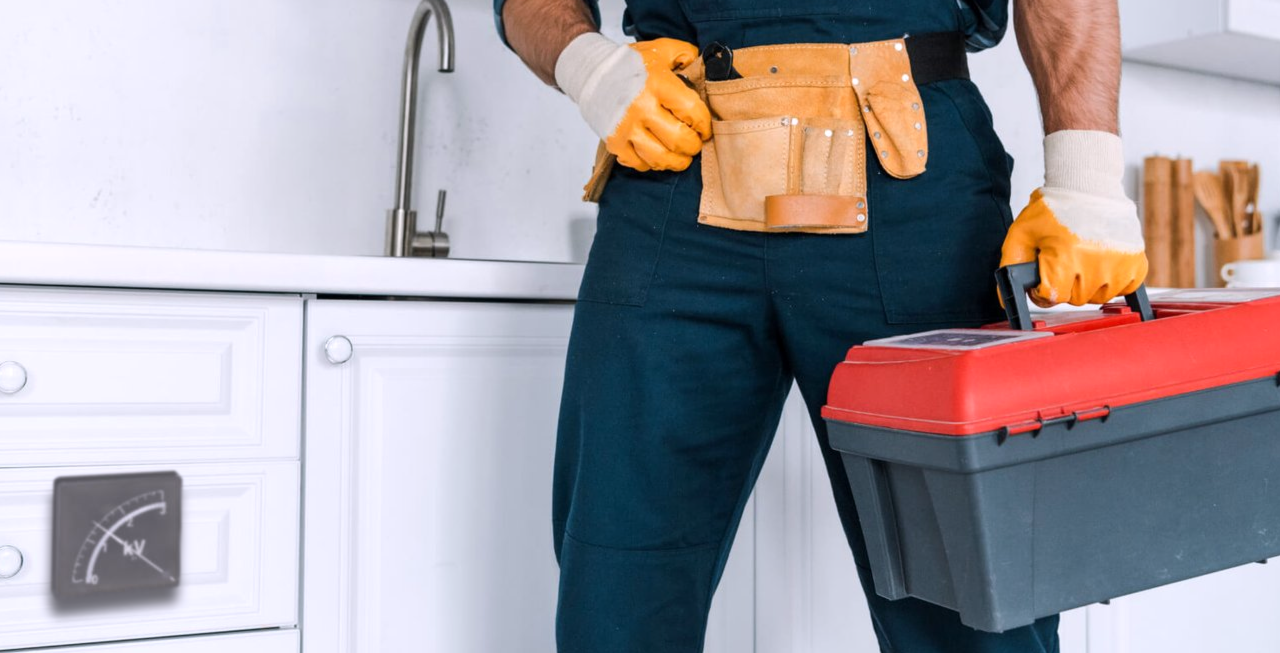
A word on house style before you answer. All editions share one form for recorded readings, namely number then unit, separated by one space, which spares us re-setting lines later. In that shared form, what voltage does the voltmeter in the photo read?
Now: 1.4 kV
